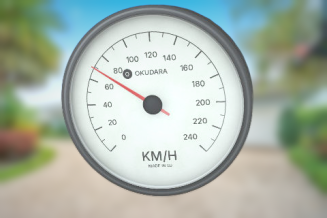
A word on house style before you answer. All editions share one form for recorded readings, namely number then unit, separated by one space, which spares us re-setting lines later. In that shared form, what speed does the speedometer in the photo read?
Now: 70 km/h
